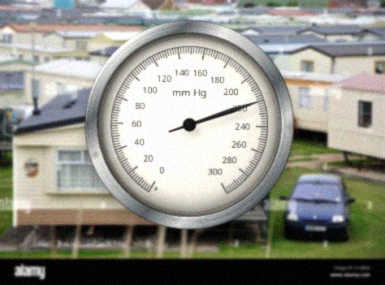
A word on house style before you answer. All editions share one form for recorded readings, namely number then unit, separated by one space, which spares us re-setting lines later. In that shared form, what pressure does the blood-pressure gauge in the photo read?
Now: 220 mmHg
